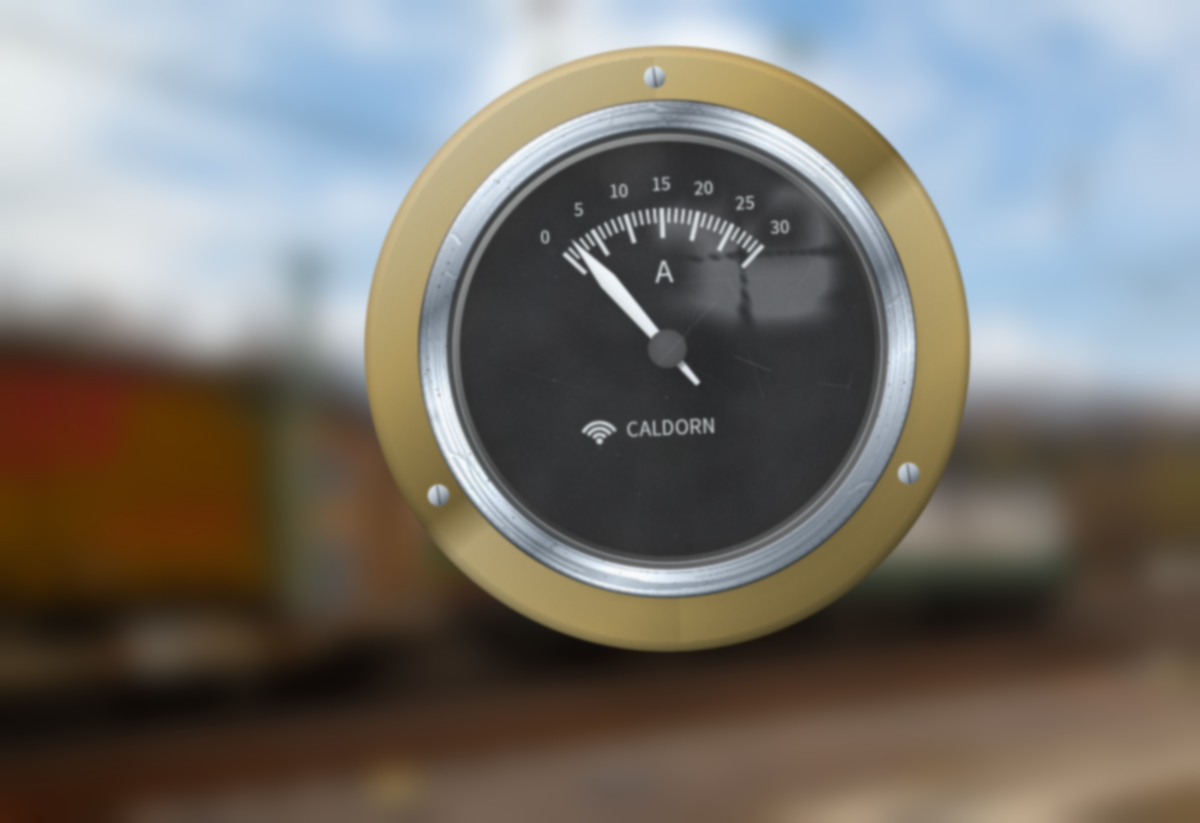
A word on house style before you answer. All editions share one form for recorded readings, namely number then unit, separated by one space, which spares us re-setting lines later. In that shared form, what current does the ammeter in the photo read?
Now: 2 A
